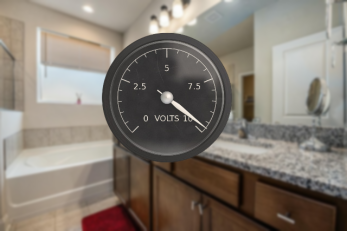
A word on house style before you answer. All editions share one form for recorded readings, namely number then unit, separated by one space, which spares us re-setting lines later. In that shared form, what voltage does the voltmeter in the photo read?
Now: 9.75 V
